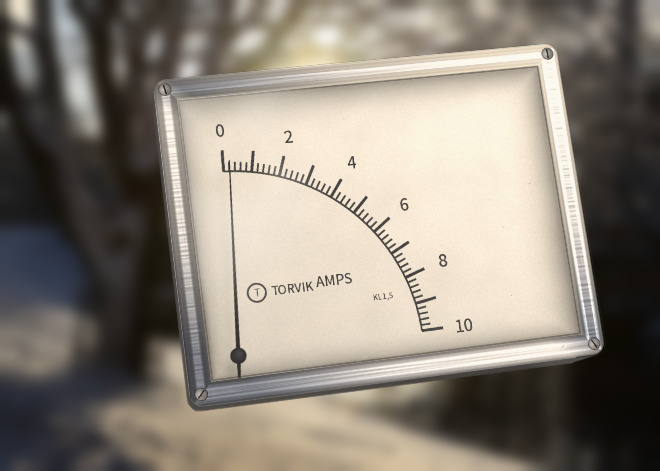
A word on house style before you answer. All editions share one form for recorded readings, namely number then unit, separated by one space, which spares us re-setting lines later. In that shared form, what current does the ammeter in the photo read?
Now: 0.2 A
